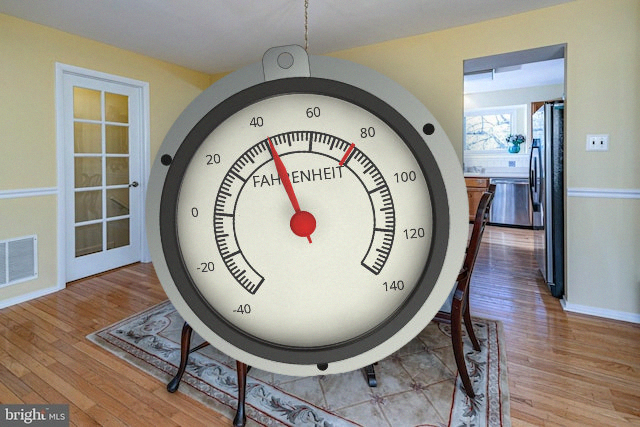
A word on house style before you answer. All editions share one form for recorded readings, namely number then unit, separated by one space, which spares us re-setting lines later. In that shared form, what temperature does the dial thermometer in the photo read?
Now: 42 °F
